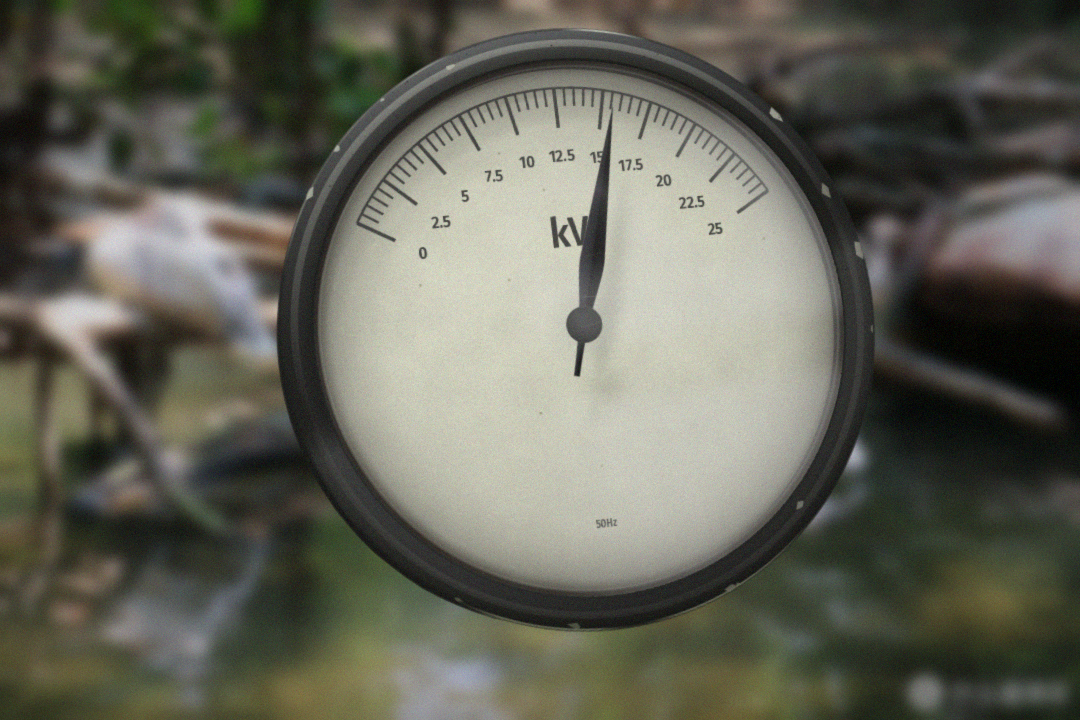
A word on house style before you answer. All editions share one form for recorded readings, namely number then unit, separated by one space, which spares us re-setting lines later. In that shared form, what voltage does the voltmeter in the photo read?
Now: 15.5 kV
